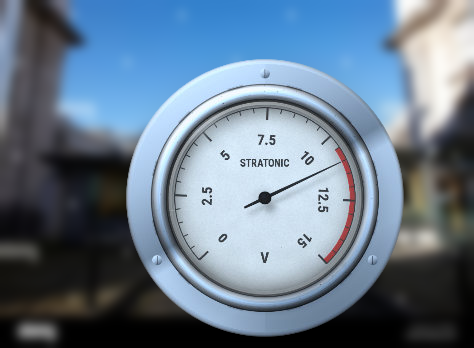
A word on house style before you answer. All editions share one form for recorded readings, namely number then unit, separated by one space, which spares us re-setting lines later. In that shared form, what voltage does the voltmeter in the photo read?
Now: 11 V
